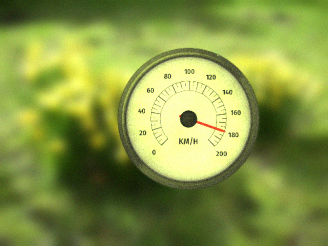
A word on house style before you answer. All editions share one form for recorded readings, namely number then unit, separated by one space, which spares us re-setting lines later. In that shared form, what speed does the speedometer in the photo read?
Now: 180 km/h
